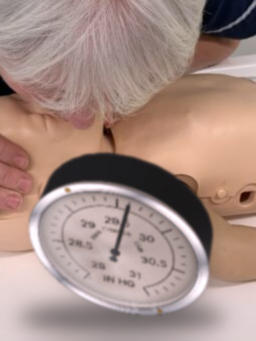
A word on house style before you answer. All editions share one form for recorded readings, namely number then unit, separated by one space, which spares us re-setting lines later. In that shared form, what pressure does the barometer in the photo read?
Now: 29.6 inHg
